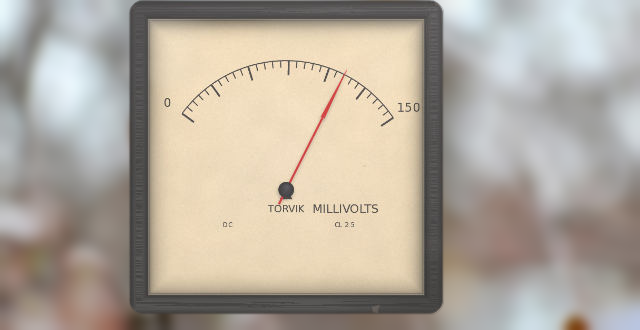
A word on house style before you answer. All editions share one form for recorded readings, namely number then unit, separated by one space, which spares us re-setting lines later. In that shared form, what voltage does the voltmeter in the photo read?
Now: 110 mV
